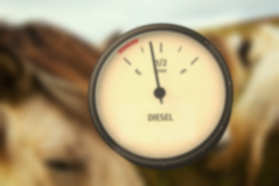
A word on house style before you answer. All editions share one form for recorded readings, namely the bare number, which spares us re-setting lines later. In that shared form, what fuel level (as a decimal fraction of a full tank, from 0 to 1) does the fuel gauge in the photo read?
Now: 0.375
